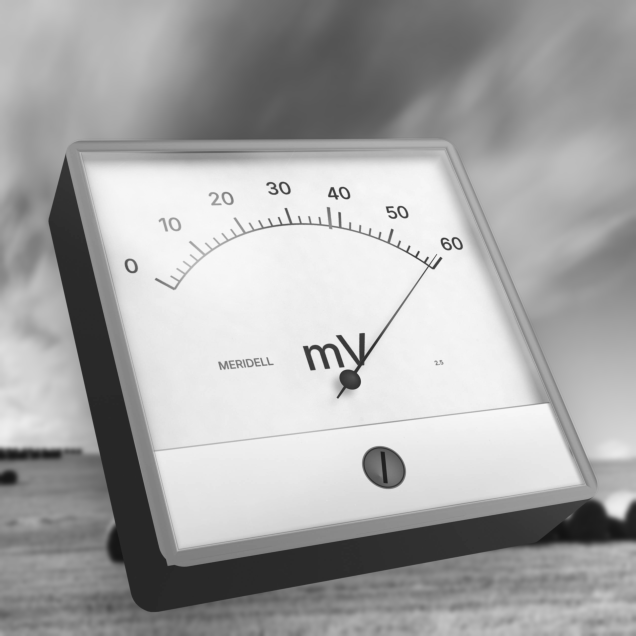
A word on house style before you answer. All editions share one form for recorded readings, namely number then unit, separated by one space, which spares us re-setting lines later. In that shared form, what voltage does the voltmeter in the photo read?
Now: 59 mV
